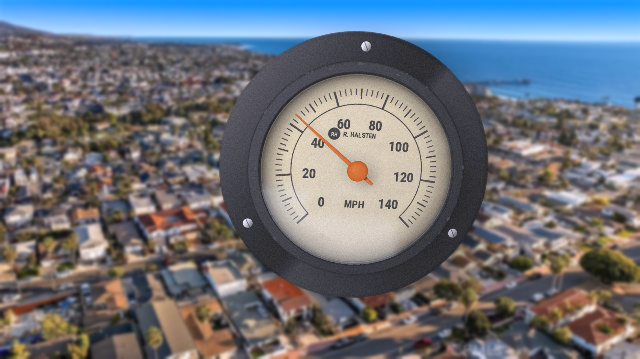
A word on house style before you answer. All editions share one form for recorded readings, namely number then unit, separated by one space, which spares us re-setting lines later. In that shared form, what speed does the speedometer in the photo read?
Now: 44 mph
